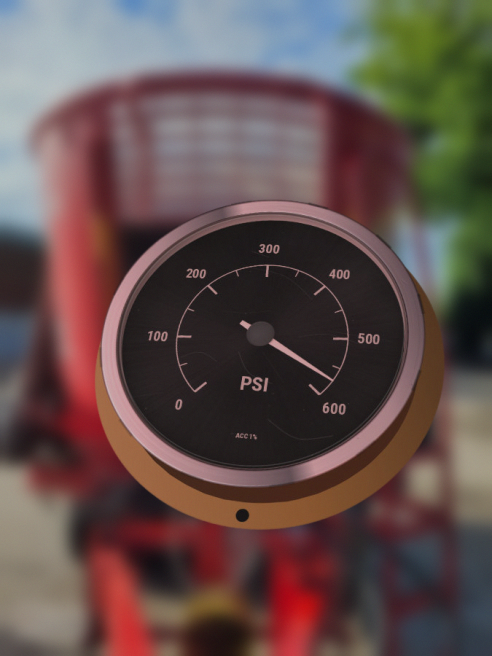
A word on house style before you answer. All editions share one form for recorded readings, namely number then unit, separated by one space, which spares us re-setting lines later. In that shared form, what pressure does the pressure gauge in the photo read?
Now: 575 psi
